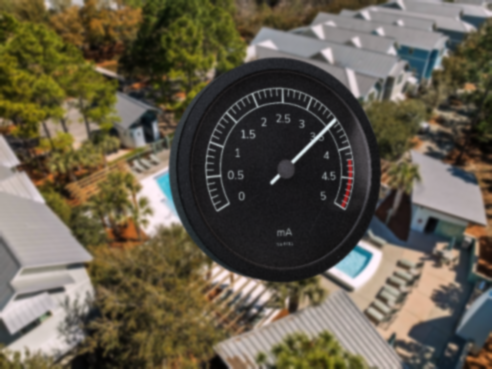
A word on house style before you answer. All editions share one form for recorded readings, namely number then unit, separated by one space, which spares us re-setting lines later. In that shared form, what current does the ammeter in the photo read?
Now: 3.5 mA
